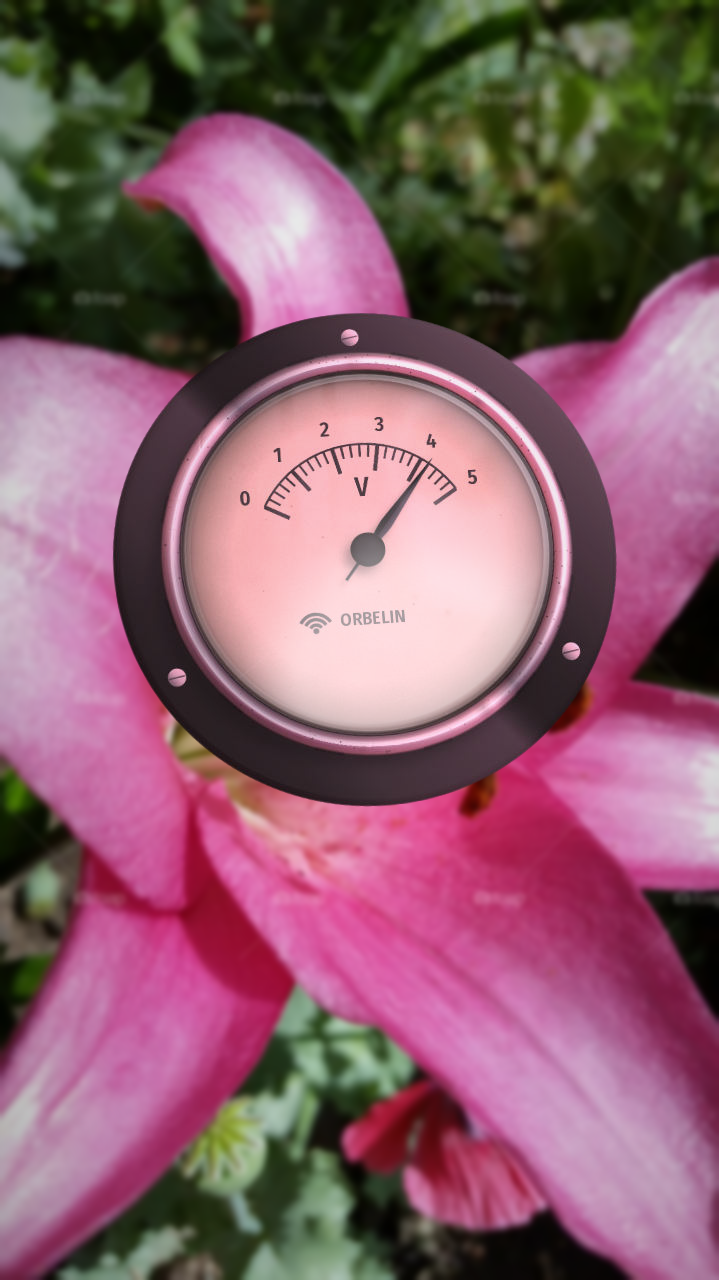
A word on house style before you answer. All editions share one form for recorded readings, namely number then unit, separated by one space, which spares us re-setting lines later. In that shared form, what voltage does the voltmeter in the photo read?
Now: 4.2 V
